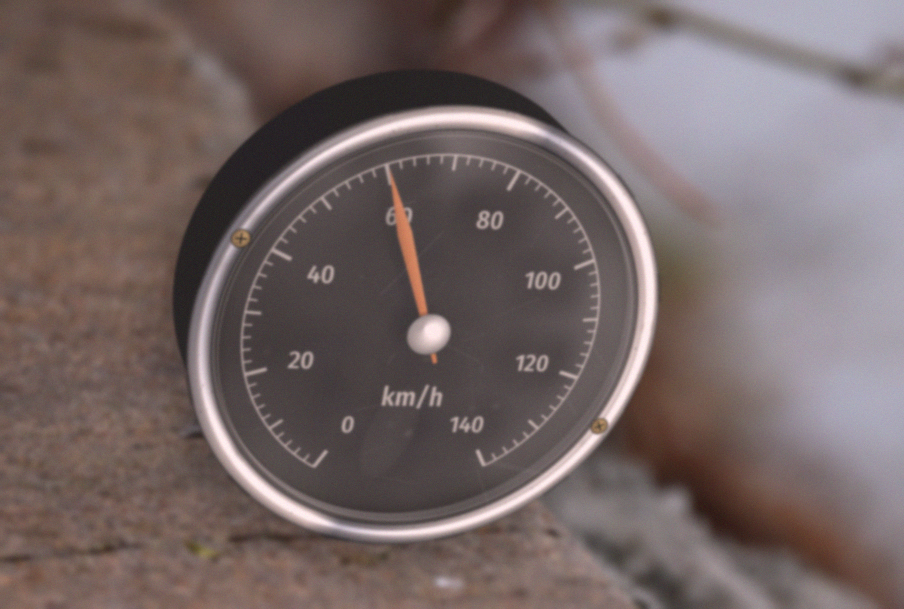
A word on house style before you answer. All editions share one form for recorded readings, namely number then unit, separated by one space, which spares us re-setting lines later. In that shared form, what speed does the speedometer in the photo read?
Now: 60 km/h
